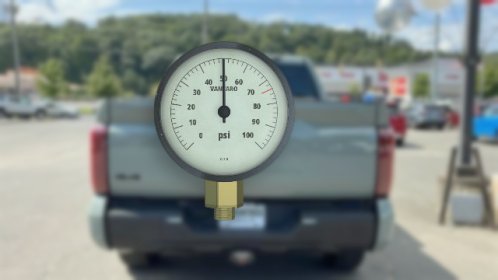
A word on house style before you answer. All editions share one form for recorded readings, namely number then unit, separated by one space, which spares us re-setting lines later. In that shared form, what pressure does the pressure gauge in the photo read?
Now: 50 psi
